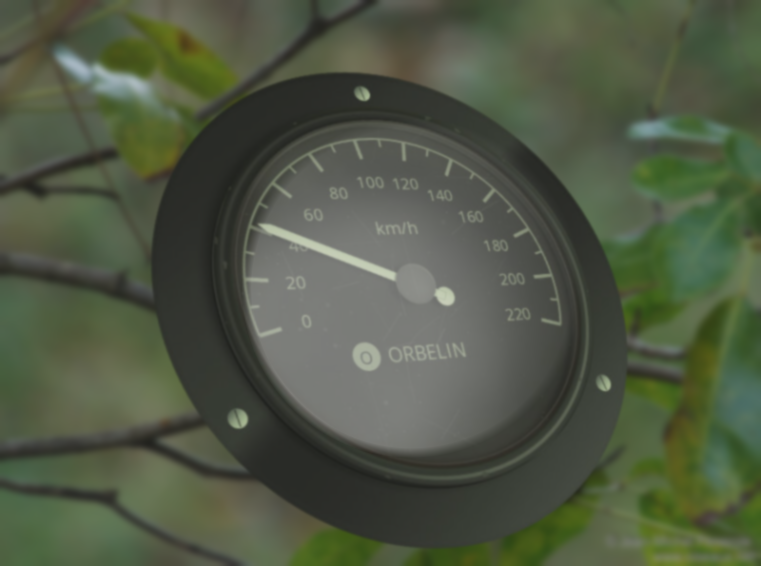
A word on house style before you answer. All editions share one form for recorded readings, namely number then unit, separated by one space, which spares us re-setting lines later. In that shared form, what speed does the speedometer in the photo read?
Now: 40 km/h
